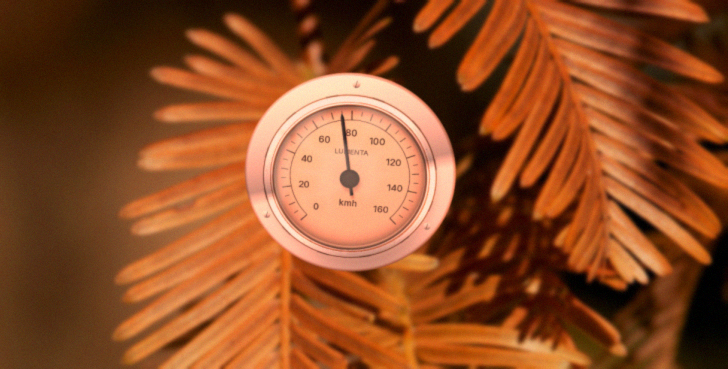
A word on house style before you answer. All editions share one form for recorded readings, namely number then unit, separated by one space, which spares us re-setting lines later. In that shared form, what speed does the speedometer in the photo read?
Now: 75 km/h
